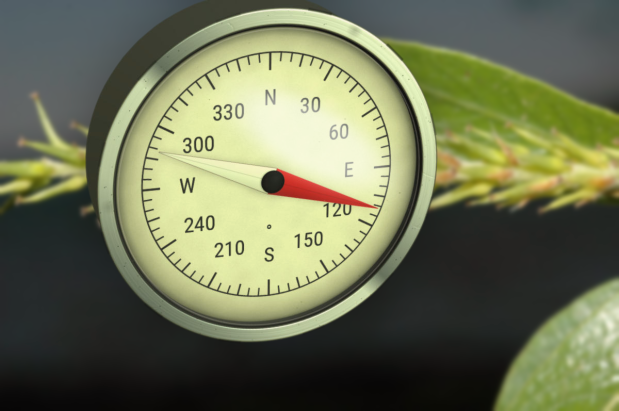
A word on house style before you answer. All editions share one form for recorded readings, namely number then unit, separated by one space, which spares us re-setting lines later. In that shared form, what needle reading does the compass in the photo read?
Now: 110 °
